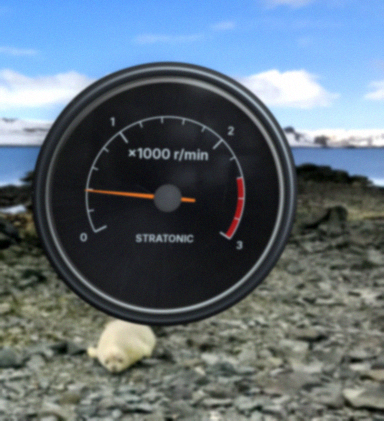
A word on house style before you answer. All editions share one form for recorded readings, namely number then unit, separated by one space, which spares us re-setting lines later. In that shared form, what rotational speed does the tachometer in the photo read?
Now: 400 rpm
